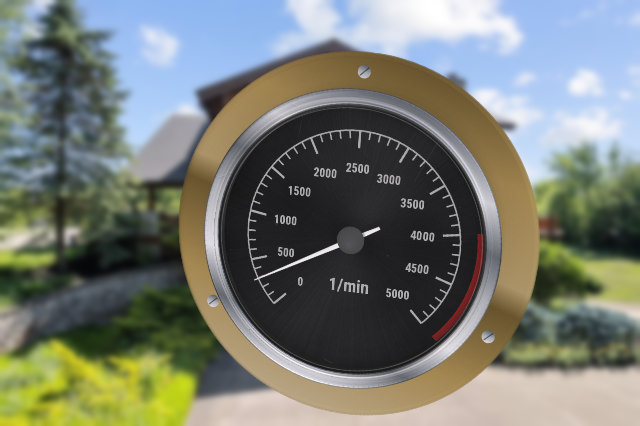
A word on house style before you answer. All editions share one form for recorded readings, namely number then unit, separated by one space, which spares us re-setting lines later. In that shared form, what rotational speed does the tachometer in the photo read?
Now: 300 rpm
